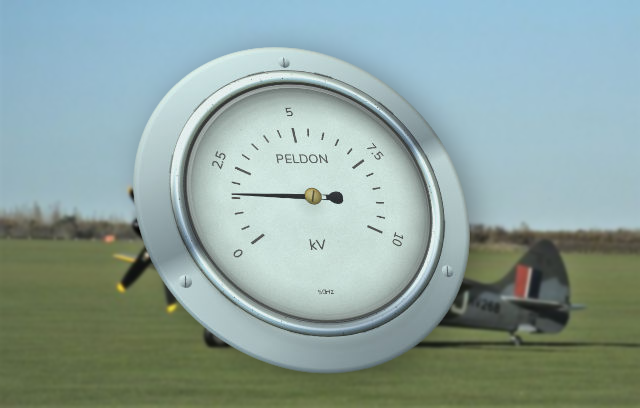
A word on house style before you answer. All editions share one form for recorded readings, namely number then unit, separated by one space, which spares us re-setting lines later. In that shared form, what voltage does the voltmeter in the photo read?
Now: 1.5 kV
